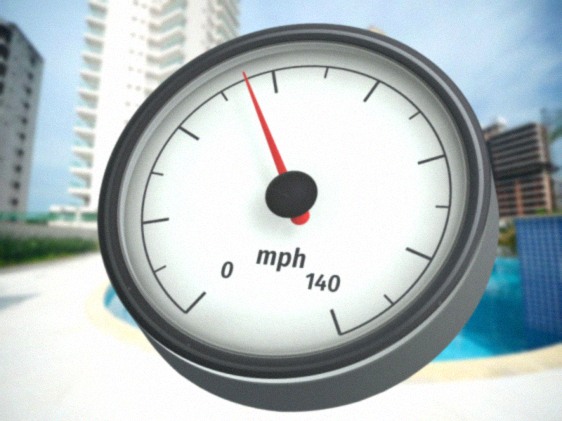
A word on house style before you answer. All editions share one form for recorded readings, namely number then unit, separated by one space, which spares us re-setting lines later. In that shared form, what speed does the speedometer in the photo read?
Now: 55 mph
